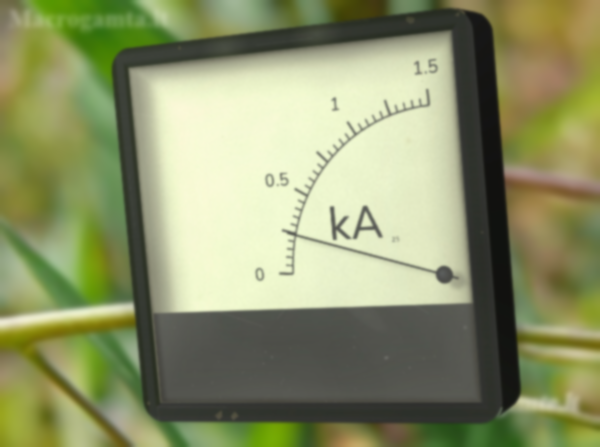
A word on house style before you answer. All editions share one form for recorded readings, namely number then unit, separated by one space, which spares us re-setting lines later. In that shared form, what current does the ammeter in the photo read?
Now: 0.25 kA
